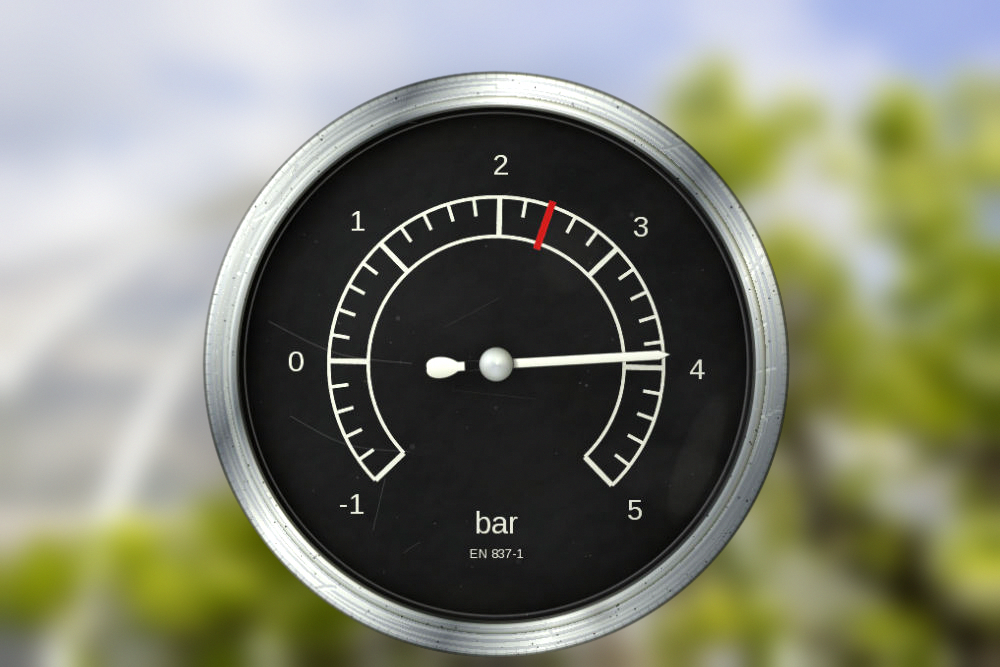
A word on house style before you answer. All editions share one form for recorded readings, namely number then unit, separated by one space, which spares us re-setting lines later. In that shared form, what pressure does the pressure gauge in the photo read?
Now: 3.9 bar
